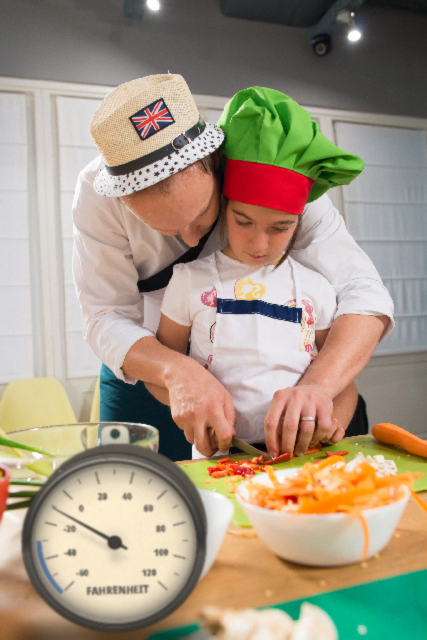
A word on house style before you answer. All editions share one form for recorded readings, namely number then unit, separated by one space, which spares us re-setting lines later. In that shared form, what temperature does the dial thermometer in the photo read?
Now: -10 °F
